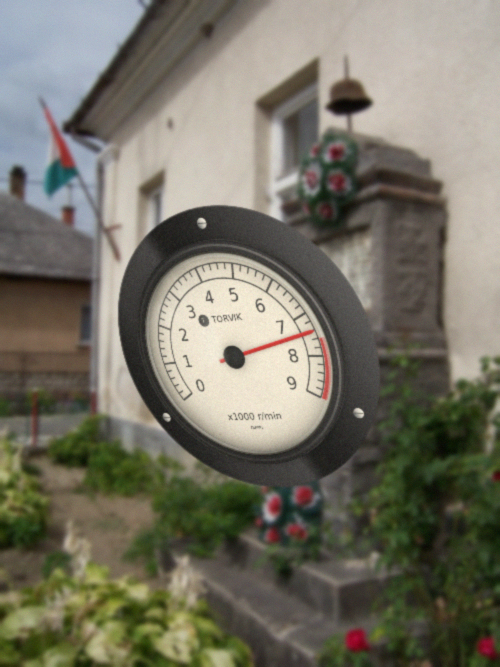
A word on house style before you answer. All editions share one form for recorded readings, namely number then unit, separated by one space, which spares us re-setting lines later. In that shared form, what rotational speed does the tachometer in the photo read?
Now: 7400 rpm
